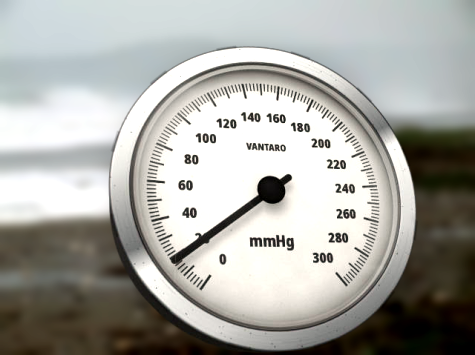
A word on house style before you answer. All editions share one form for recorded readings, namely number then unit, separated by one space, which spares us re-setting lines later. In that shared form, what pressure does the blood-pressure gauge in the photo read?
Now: 18 mmHg
